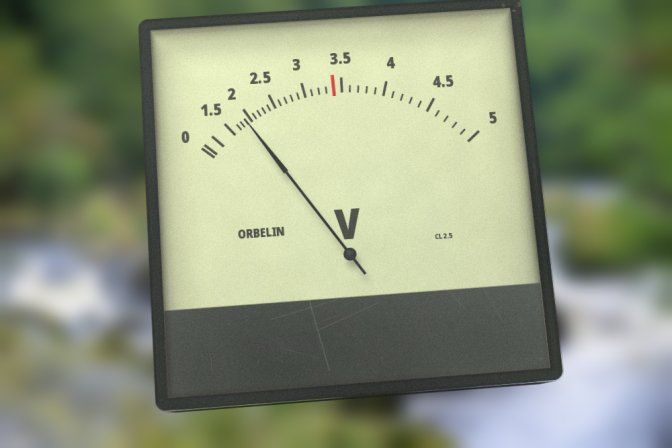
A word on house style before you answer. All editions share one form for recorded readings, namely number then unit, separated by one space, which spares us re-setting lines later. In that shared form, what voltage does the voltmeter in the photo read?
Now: 1.9 V
